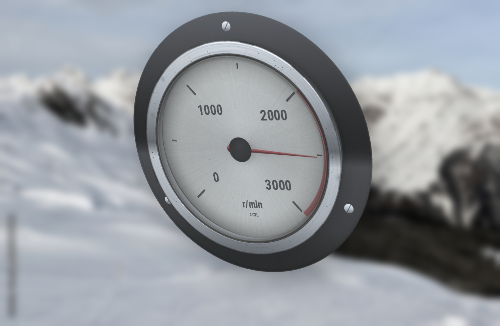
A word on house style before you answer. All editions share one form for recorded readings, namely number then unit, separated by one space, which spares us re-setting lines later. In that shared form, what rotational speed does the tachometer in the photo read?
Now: 2500 rpm
